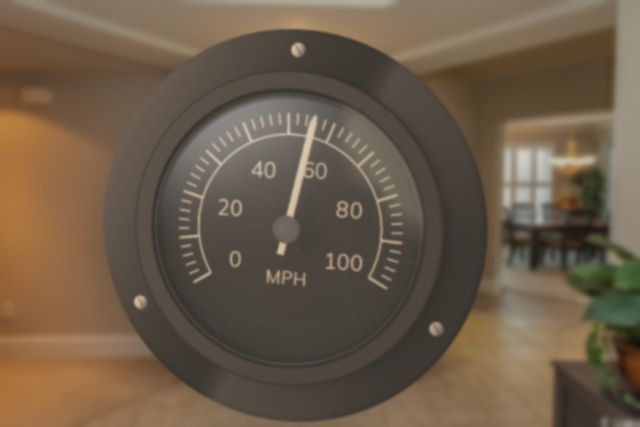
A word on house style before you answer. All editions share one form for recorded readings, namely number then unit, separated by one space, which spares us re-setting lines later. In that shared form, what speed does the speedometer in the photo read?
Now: 56 mph
